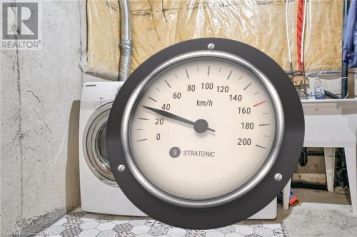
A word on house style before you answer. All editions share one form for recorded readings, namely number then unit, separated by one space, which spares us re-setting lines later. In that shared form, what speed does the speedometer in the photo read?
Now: 30 km/h
